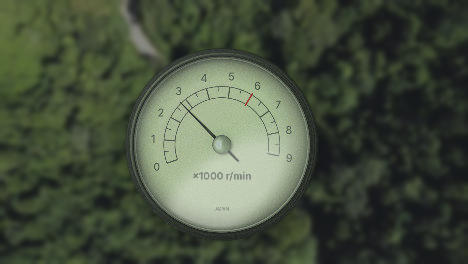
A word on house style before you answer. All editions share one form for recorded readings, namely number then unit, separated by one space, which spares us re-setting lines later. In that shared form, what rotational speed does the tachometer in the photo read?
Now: 2750 rpm
